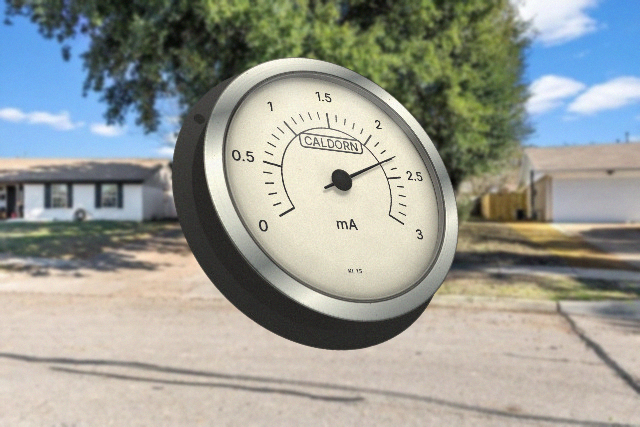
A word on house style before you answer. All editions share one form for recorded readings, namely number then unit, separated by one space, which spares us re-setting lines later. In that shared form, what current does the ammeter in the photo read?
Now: 2.3 mA
